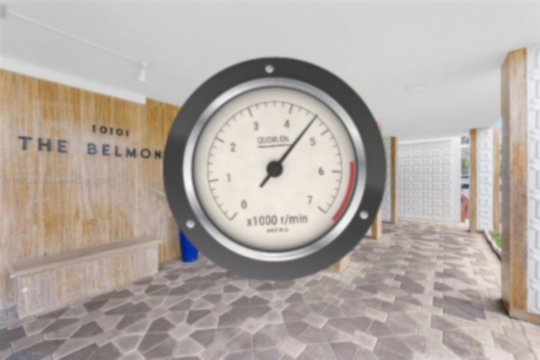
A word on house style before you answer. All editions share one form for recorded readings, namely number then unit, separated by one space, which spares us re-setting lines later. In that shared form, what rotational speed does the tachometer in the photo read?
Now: 4600 rpm
